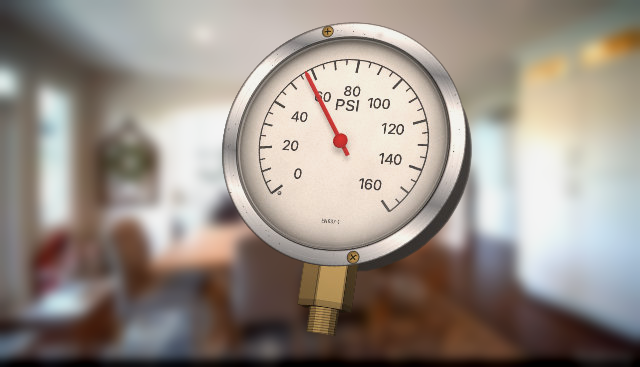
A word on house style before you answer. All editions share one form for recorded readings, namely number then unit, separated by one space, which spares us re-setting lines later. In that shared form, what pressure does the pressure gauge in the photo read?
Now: 57.5 psi
